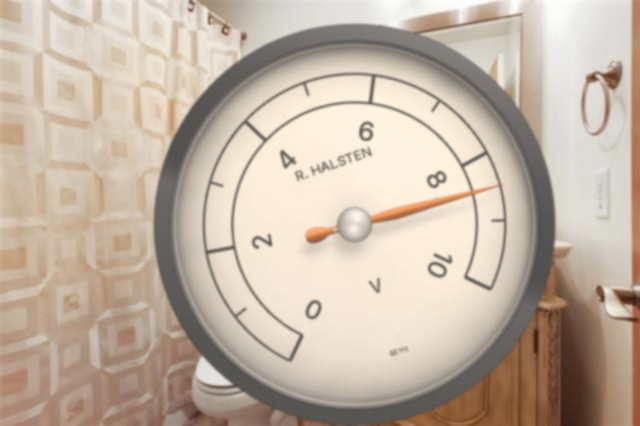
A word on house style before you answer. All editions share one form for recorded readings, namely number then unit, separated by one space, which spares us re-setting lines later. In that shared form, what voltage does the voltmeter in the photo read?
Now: 8.5 V
